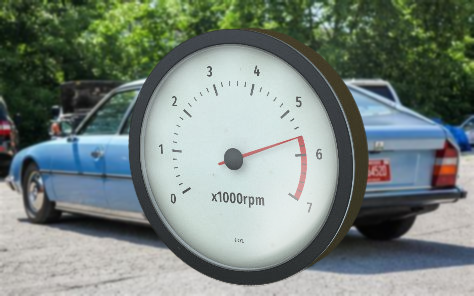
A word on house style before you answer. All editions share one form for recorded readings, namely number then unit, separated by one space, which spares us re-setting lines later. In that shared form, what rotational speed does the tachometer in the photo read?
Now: 5600 rpm
